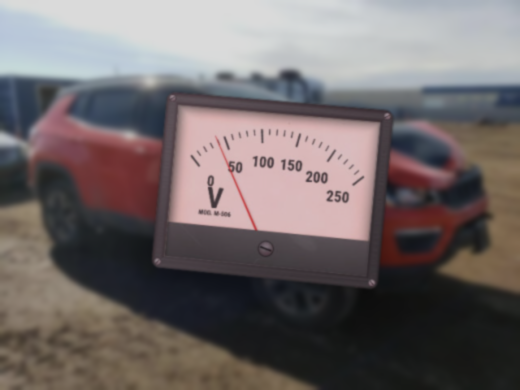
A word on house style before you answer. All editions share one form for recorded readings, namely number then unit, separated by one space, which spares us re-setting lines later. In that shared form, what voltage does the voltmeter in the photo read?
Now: 40 V
